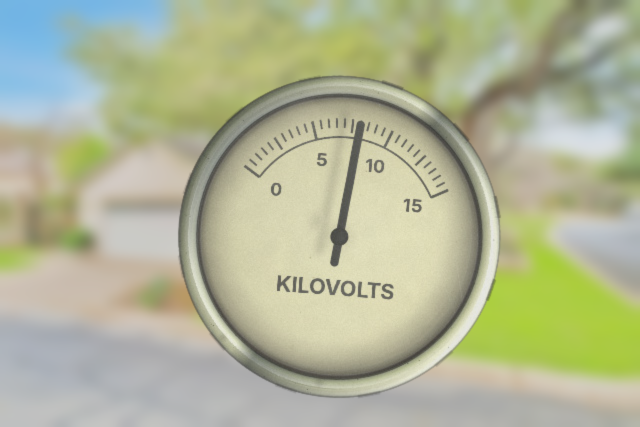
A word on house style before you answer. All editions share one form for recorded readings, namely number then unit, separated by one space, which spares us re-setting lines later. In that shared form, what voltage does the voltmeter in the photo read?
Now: 8 kV
